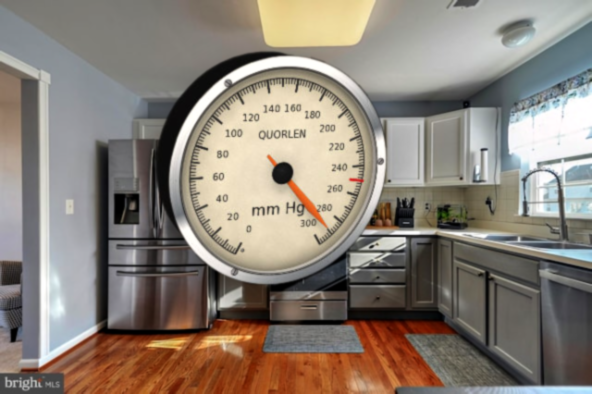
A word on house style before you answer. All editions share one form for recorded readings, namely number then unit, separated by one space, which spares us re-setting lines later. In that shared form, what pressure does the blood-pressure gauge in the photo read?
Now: 290 mmHg
